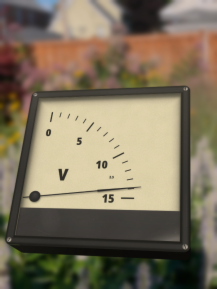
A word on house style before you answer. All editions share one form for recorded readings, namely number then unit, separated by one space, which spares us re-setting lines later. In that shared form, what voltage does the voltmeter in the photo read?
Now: 14 V
